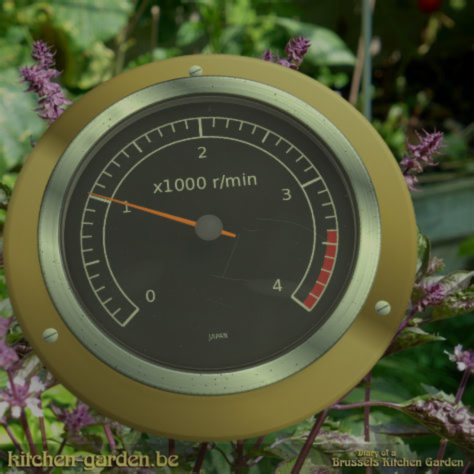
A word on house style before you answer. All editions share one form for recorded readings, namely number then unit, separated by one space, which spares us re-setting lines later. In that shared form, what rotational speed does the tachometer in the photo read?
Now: 1000 rpm
